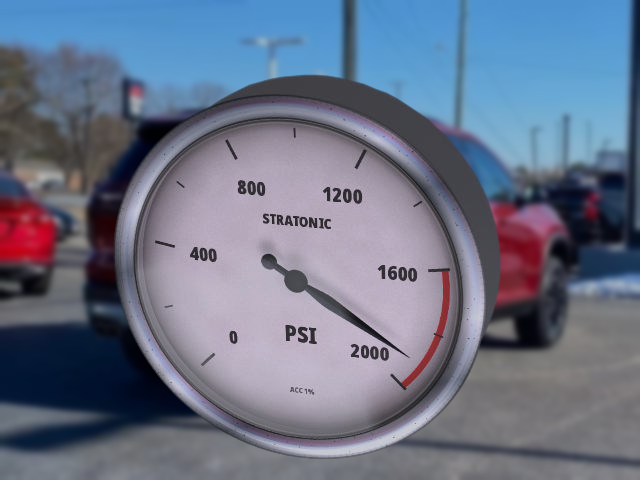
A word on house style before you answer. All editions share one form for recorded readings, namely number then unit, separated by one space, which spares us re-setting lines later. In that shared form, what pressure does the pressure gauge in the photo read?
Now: 1900 psi
